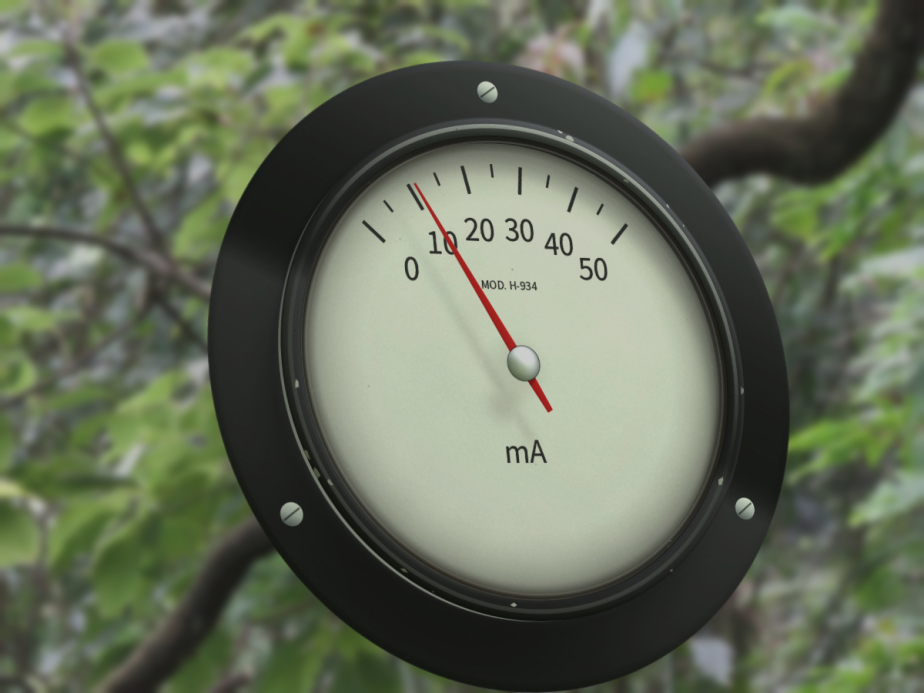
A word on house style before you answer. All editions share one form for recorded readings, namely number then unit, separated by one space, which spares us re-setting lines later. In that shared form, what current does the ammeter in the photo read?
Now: 10 mA
